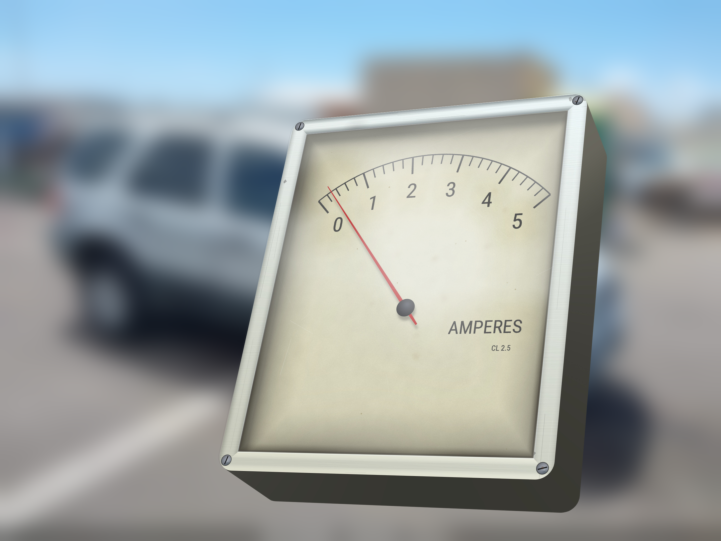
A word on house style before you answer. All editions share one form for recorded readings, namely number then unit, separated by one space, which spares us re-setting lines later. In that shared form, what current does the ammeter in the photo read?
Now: 0.3 A
